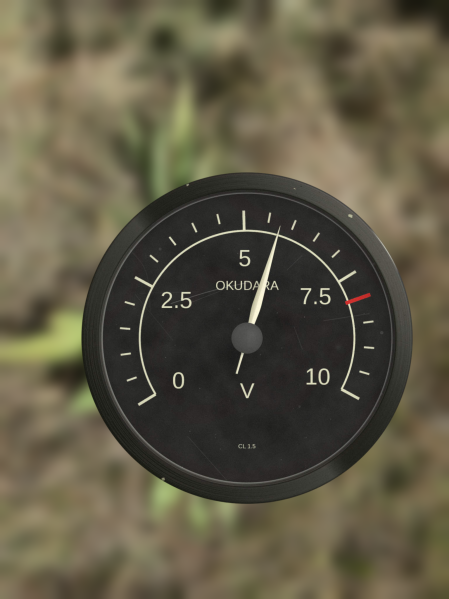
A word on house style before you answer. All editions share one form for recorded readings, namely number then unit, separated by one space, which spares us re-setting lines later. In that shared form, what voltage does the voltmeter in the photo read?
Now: 5.75 V
